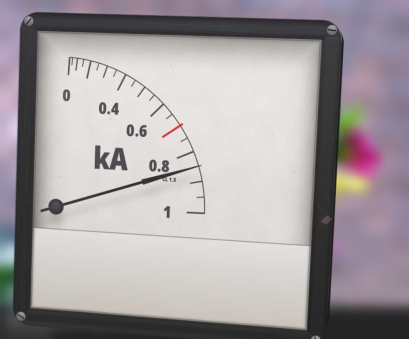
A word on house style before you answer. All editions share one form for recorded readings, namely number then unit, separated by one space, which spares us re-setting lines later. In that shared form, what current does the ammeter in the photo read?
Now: 0.85 kA
